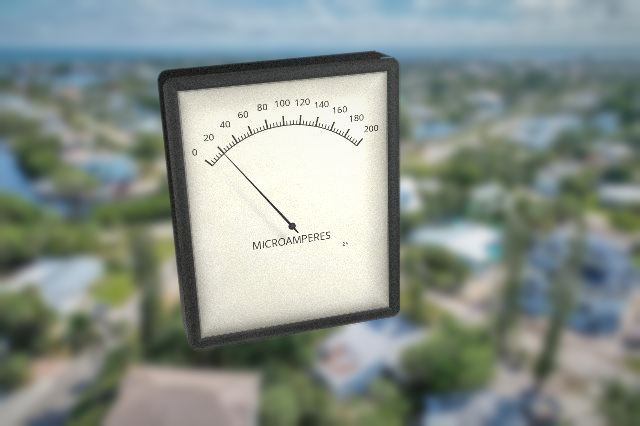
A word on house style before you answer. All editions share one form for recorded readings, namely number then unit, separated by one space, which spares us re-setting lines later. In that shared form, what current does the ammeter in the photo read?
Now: 20 µA
